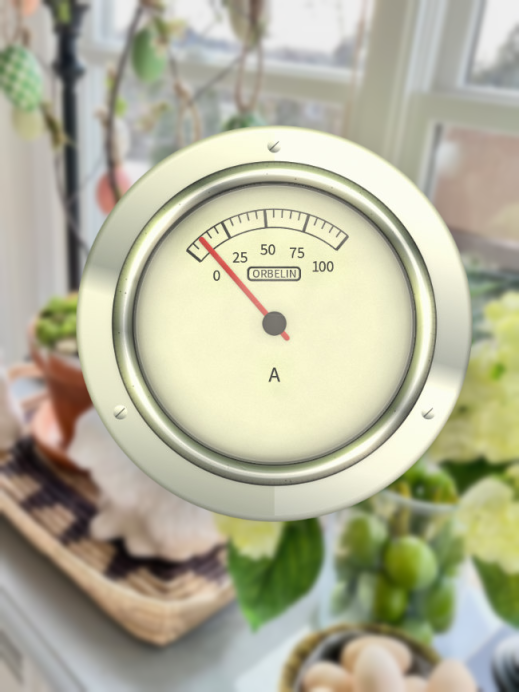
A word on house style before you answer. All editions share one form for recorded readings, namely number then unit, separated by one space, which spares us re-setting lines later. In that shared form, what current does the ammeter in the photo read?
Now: 10 A
